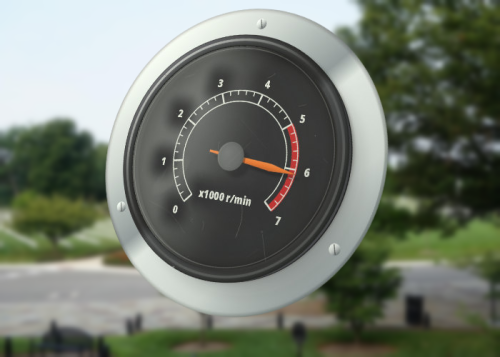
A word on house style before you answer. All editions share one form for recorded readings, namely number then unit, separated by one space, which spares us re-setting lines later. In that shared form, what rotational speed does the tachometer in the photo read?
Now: 6100 rpm
